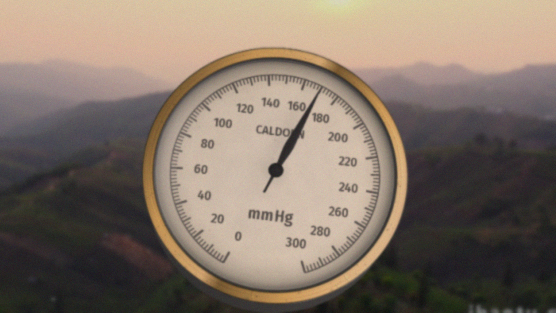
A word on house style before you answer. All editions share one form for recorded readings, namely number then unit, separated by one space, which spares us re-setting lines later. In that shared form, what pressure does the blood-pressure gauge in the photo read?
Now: 170 mmHg
